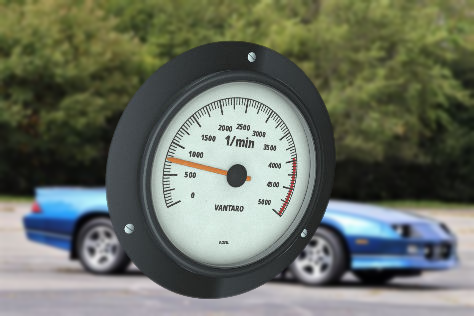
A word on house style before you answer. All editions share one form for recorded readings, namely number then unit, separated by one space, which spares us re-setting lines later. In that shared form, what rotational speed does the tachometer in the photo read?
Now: 750 rpm
